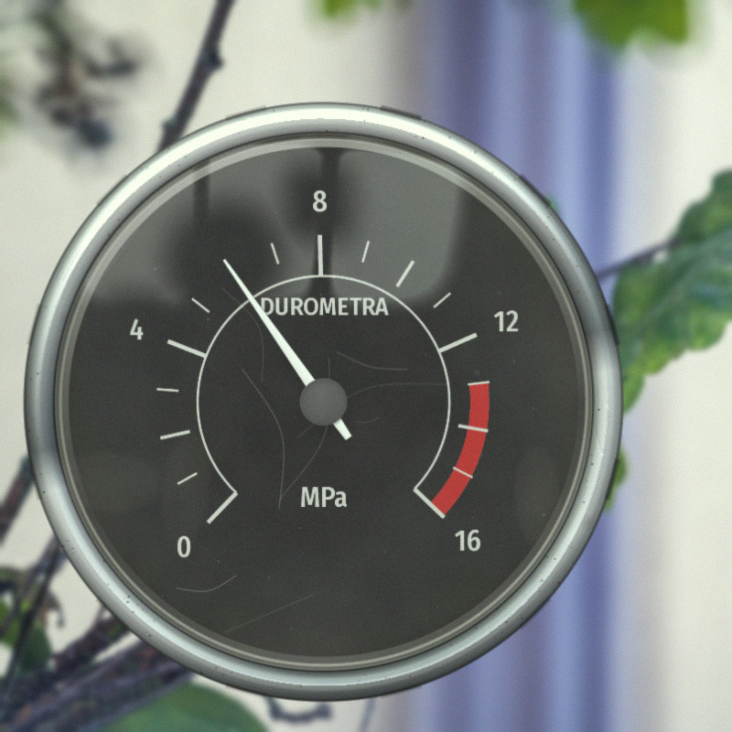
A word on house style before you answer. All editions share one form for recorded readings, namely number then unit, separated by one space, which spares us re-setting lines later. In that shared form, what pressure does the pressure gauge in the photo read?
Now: 6 MPa
